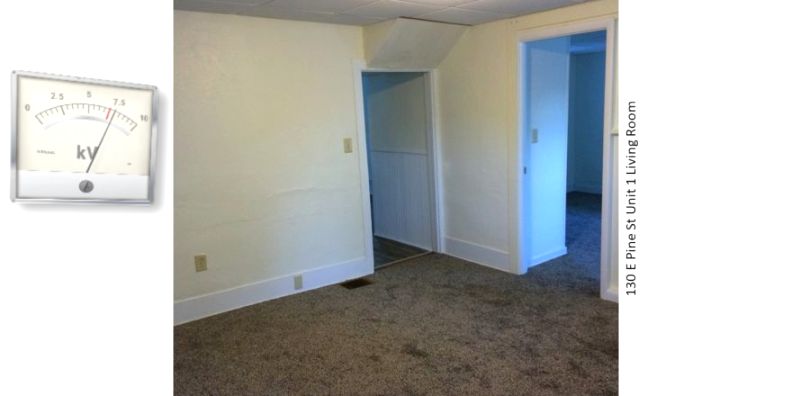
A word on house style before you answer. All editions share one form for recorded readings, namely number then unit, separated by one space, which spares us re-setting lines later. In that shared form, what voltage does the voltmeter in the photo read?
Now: 7.5 kV
